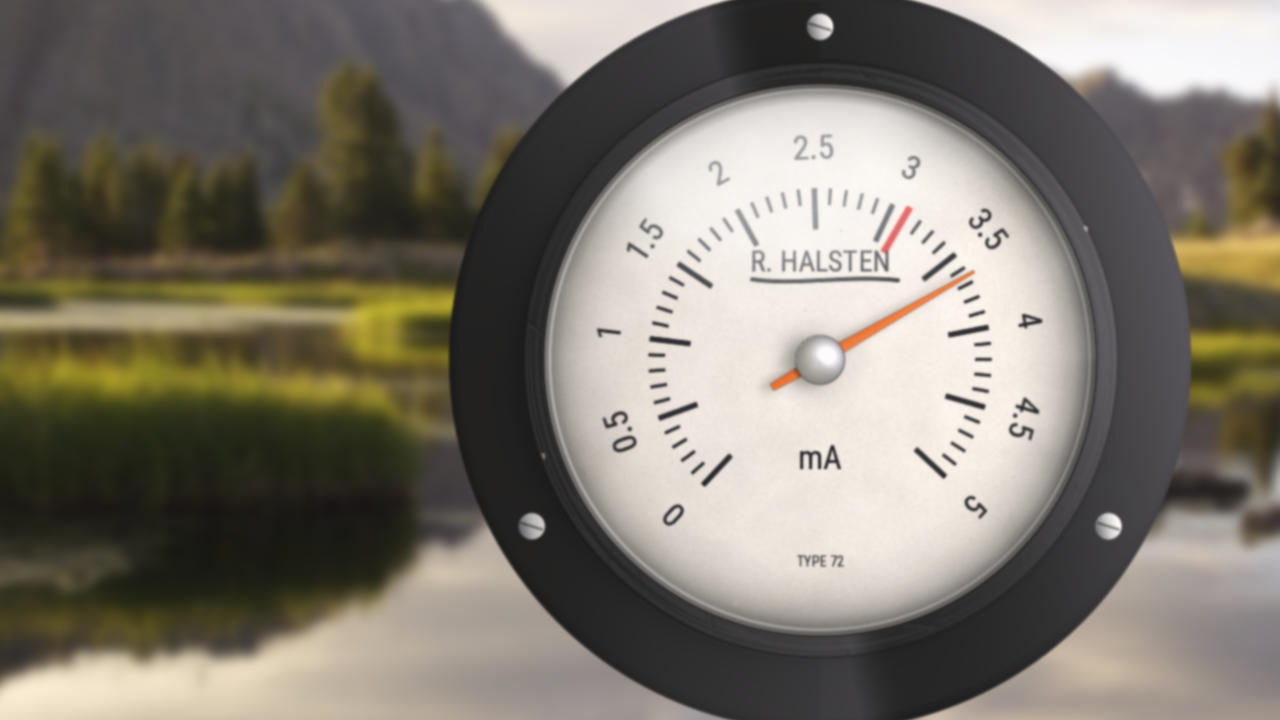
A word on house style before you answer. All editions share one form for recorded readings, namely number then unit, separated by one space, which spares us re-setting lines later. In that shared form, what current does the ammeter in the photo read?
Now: 3.65 mA
